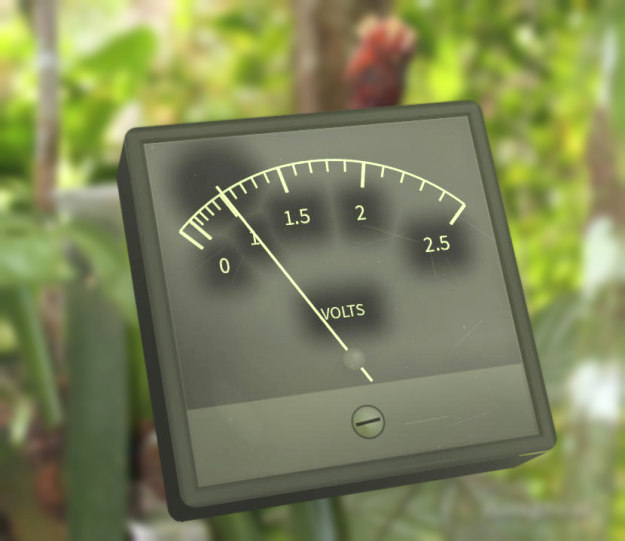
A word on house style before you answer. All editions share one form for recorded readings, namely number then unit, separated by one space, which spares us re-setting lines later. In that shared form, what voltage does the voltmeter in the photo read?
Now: 1 V
